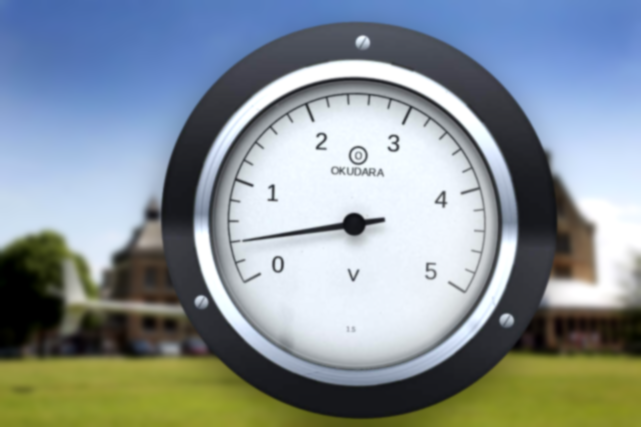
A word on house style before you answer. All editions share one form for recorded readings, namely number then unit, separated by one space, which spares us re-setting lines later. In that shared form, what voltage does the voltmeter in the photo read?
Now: 0.4 V
